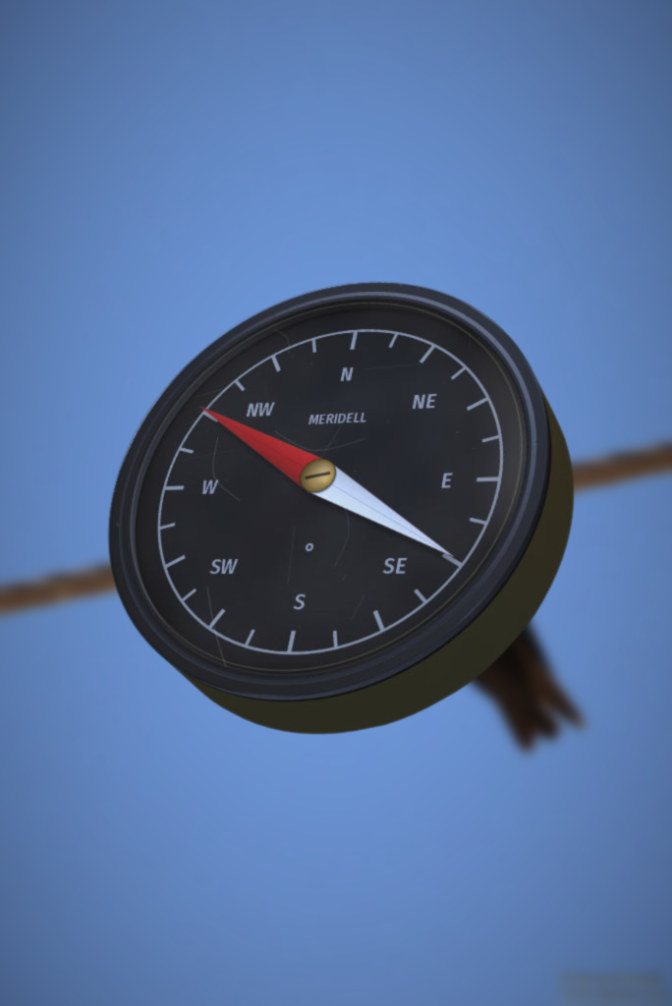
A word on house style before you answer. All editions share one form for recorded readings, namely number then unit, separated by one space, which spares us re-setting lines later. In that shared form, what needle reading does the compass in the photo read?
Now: 300 °
